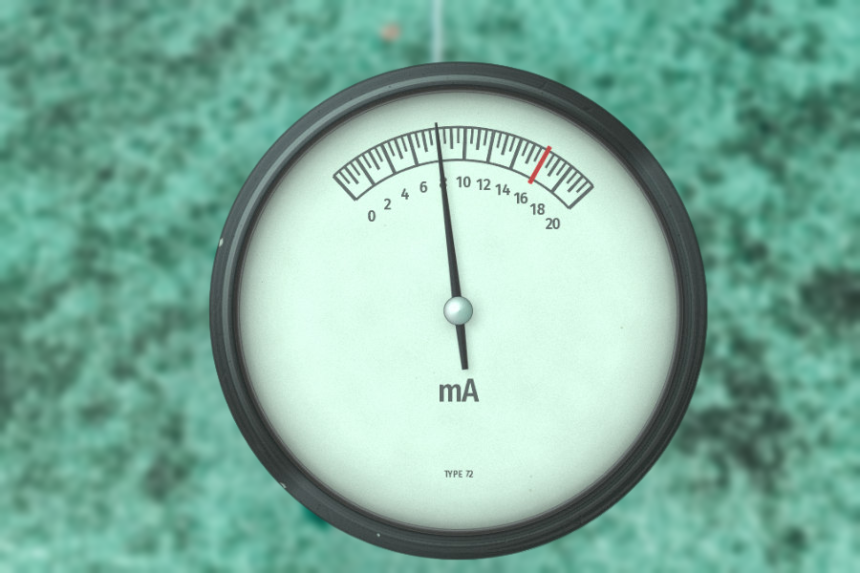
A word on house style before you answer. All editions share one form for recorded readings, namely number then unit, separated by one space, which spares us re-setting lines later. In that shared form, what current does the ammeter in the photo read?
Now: 8 mA
